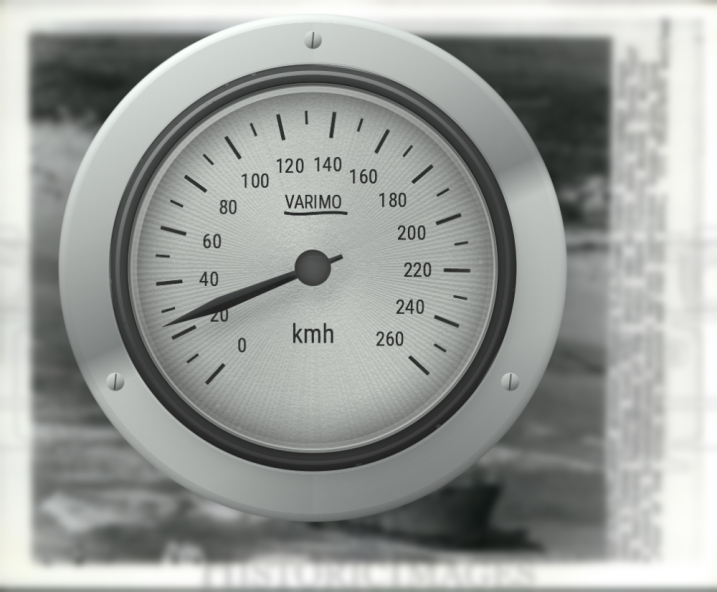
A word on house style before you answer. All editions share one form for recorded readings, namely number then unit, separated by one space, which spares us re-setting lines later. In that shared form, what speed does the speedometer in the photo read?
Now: 25 km/h
